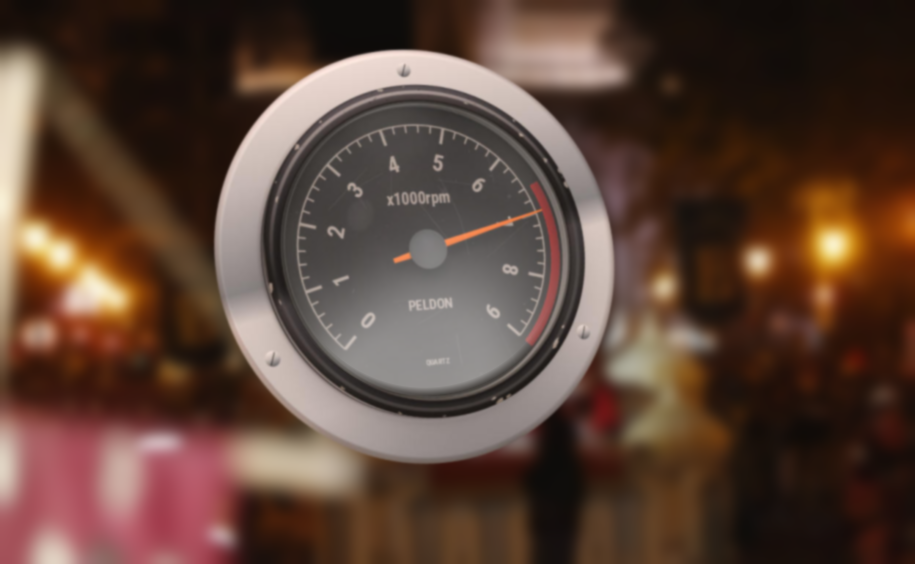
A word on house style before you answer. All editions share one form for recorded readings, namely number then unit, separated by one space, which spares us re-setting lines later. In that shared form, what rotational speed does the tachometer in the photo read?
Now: 7000 rpm
